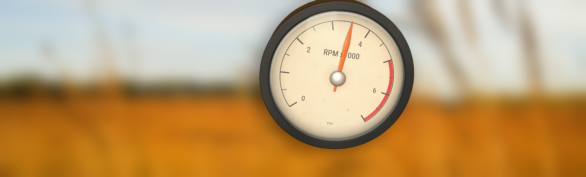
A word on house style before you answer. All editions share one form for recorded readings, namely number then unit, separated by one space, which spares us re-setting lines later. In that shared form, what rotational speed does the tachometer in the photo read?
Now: 3500 rpm
